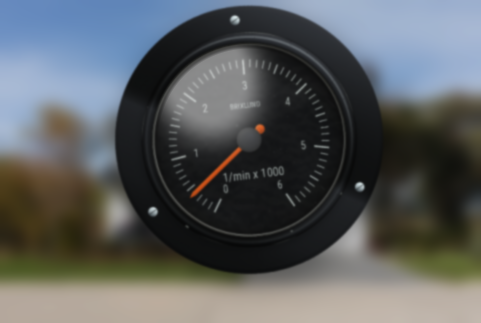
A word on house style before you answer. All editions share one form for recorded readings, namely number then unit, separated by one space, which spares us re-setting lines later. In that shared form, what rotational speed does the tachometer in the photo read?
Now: 400 rpm
